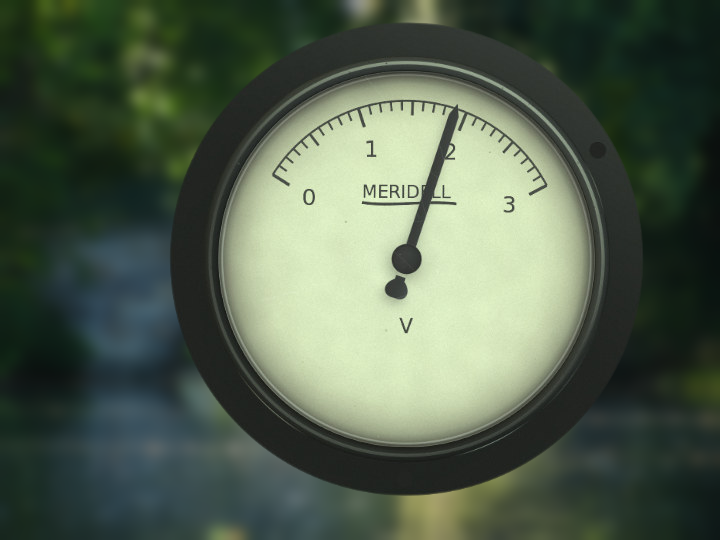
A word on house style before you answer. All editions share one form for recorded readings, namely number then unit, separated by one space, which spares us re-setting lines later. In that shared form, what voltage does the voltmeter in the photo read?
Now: 1.9 V
